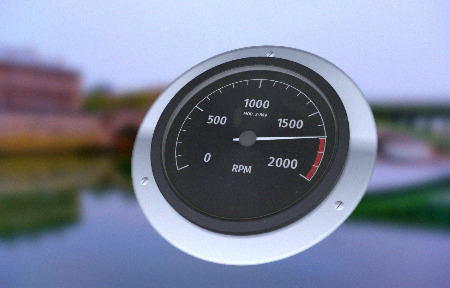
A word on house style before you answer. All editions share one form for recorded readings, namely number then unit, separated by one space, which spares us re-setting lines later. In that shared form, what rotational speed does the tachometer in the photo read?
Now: 1700 rpm
